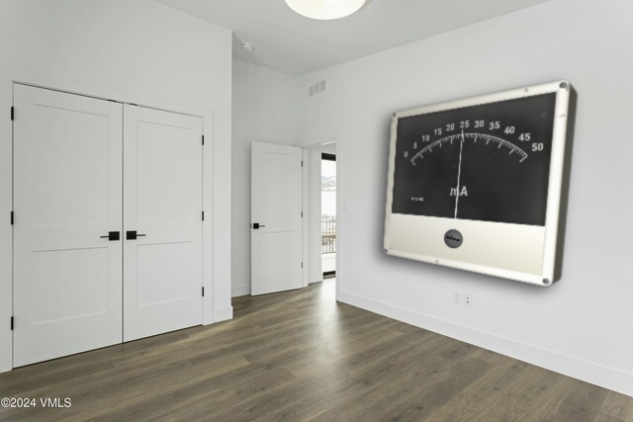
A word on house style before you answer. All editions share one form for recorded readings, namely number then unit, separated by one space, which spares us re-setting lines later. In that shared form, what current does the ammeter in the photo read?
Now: 25 mA
